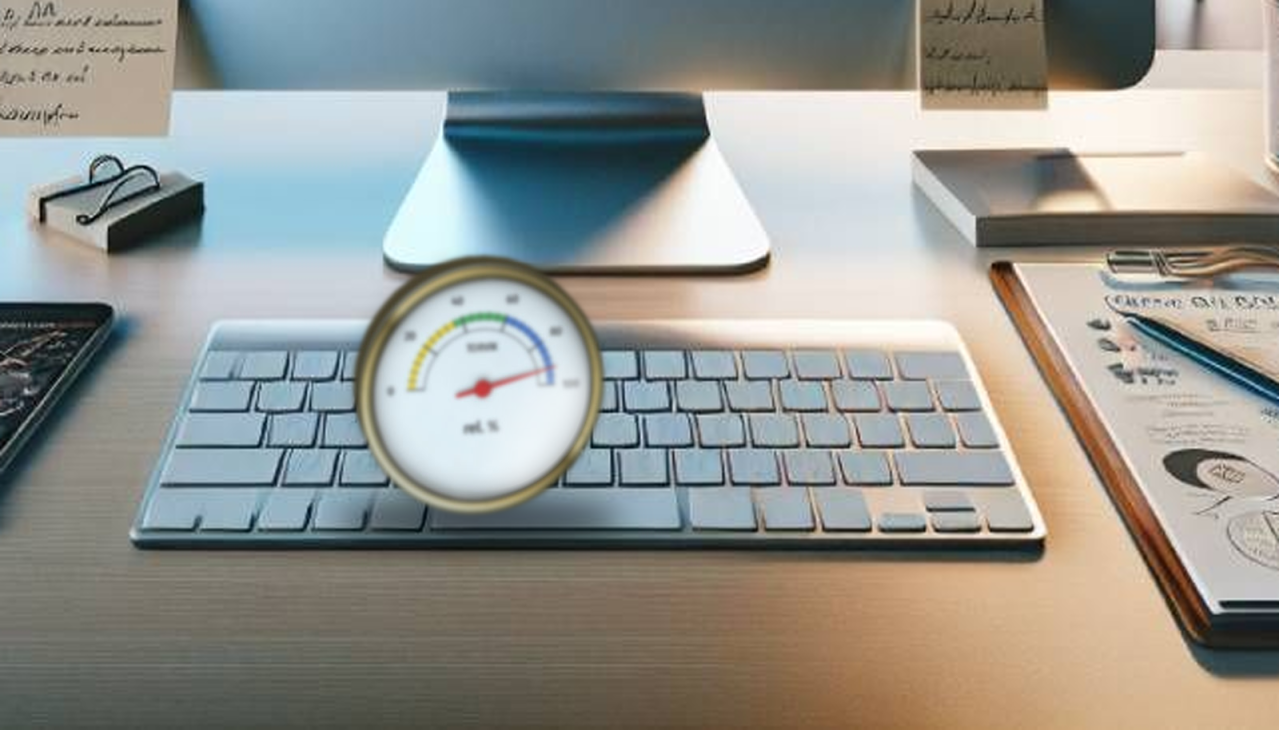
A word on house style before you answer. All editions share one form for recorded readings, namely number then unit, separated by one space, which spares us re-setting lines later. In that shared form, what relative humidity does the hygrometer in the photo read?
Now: 92 %
